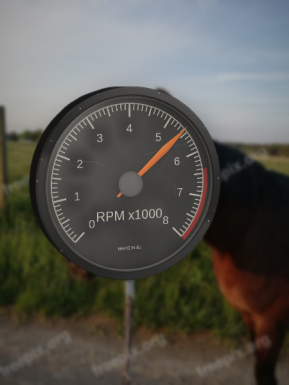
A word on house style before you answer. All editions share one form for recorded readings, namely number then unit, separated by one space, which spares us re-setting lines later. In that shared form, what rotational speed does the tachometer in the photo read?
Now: 5400 rpm
